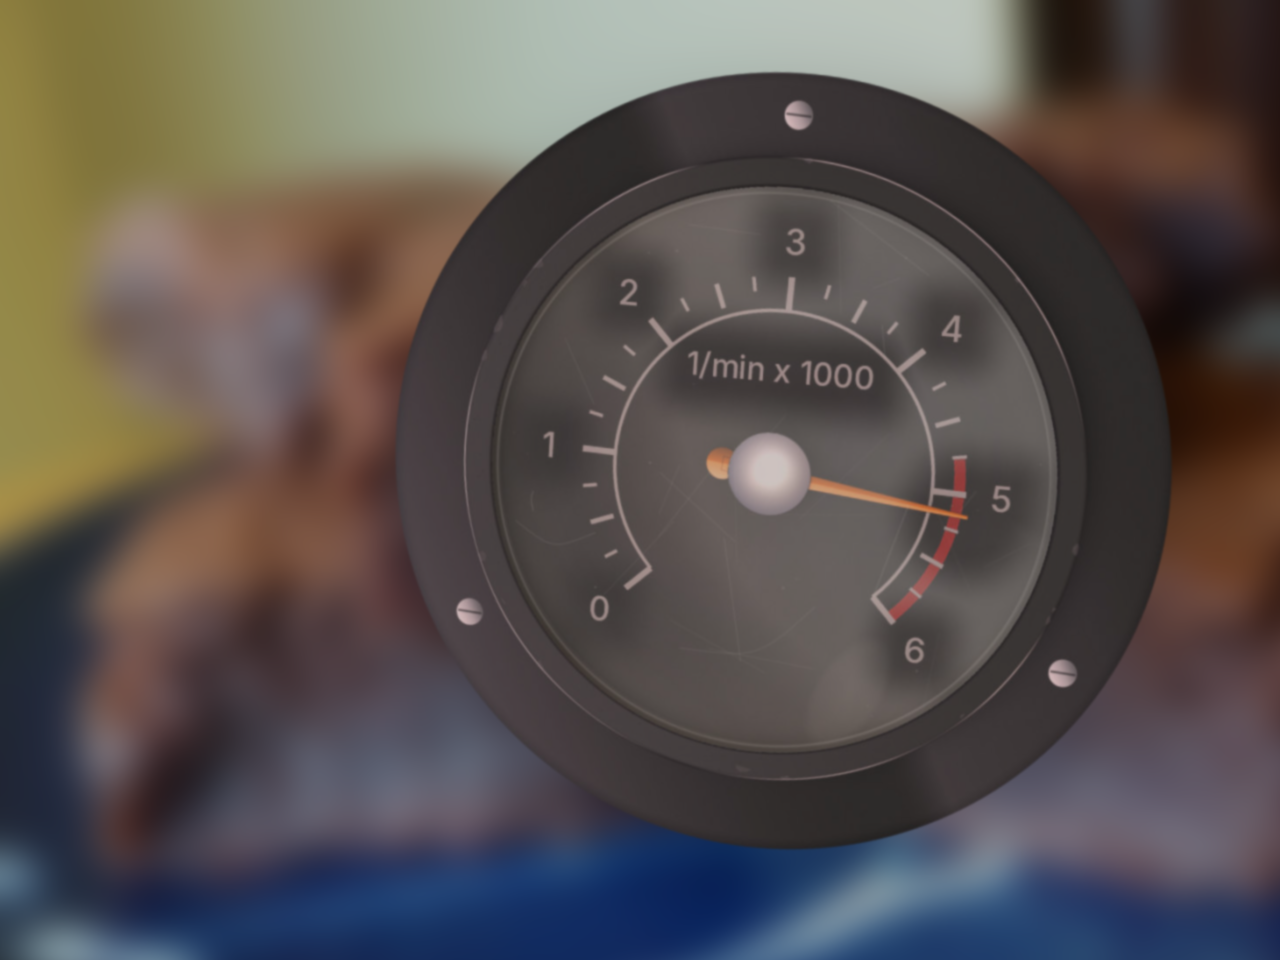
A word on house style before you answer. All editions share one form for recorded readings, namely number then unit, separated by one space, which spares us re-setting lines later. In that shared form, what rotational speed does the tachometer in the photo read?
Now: 5125 rpm
